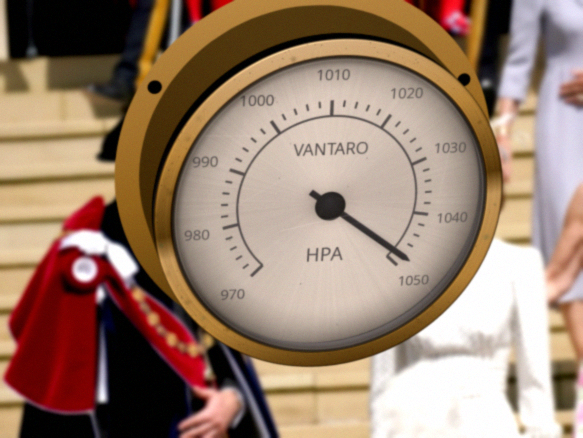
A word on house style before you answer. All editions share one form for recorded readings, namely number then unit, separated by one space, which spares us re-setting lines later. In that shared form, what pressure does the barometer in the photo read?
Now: 1048 hPa
